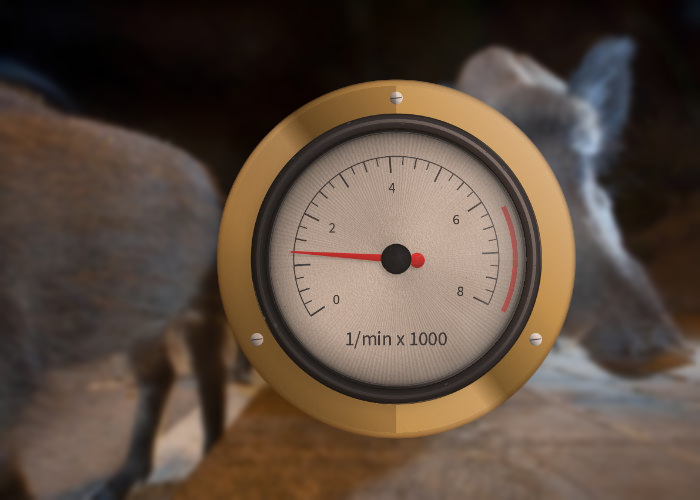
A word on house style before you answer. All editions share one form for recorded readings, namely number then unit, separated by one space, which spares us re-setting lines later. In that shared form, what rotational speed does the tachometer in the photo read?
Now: 1250 rpm
